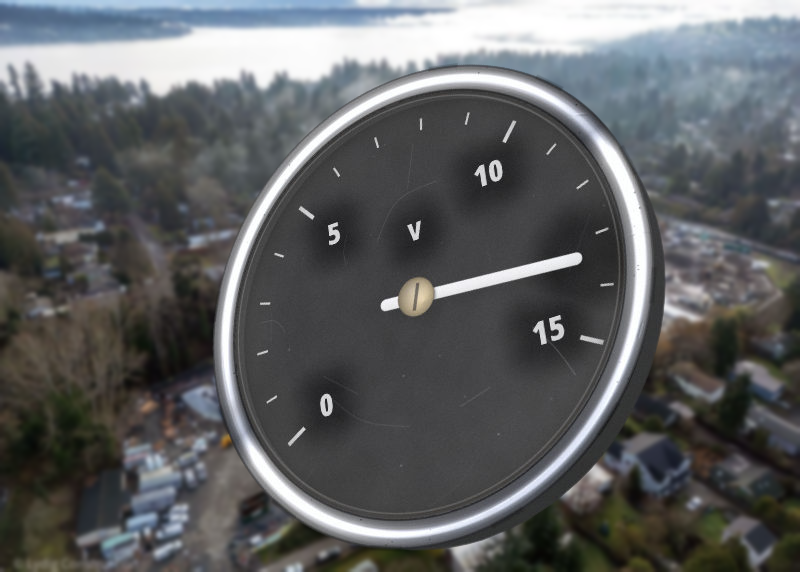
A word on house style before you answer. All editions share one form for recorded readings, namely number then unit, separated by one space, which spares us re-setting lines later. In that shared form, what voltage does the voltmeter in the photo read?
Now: 13.5 V
